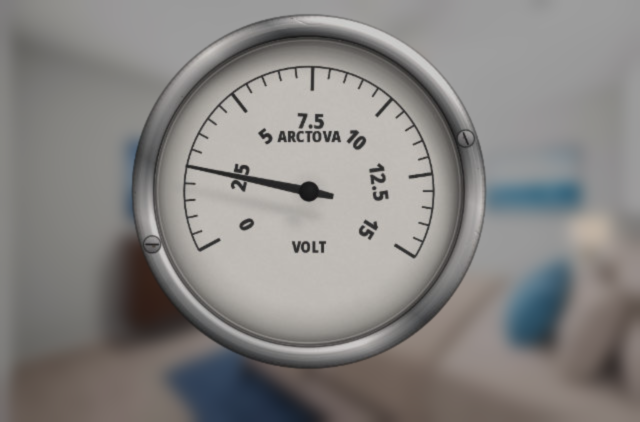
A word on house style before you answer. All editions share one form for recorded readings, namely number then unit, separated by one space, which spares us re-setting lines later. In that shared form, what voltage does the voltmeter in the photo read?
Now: 2.5 V
